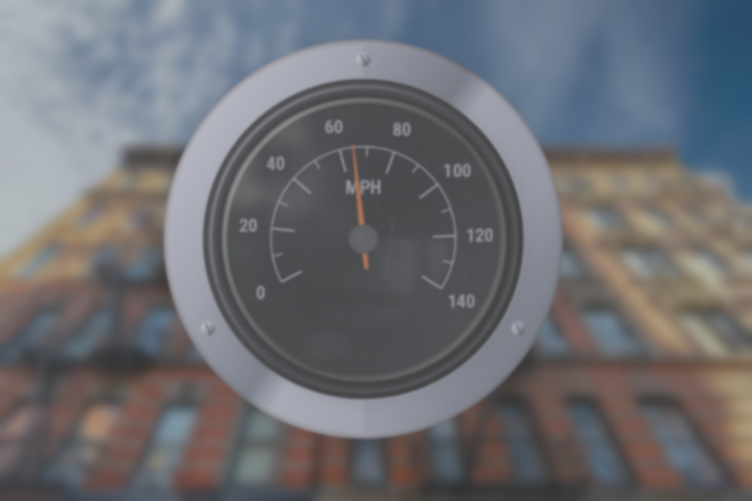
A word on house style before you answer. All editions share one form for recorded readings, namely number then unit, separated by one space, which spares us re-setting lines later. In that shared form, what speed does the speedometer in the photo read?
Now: 65 mph
